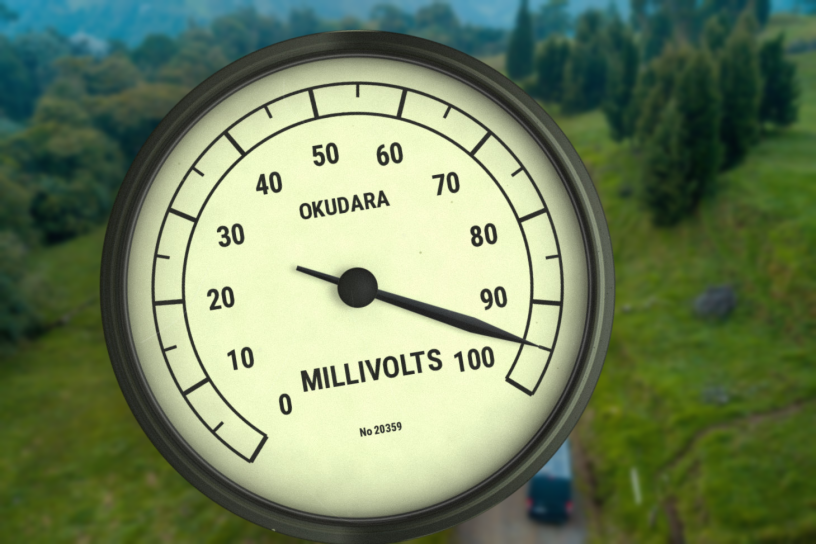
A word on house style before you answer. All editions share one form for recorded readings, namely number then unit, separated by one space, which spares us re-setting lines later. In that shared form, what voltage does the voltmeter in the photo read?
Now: 95 mV
